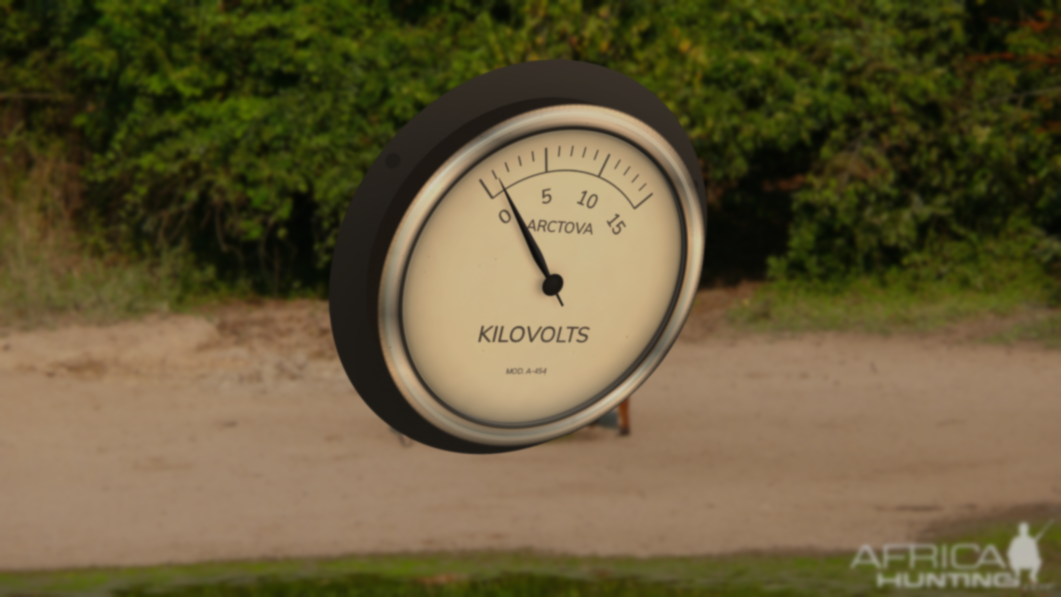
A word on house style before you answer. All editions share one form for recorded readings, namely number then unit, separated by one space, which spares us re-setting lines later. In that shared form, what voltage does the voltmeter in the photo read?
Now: 1 kV
